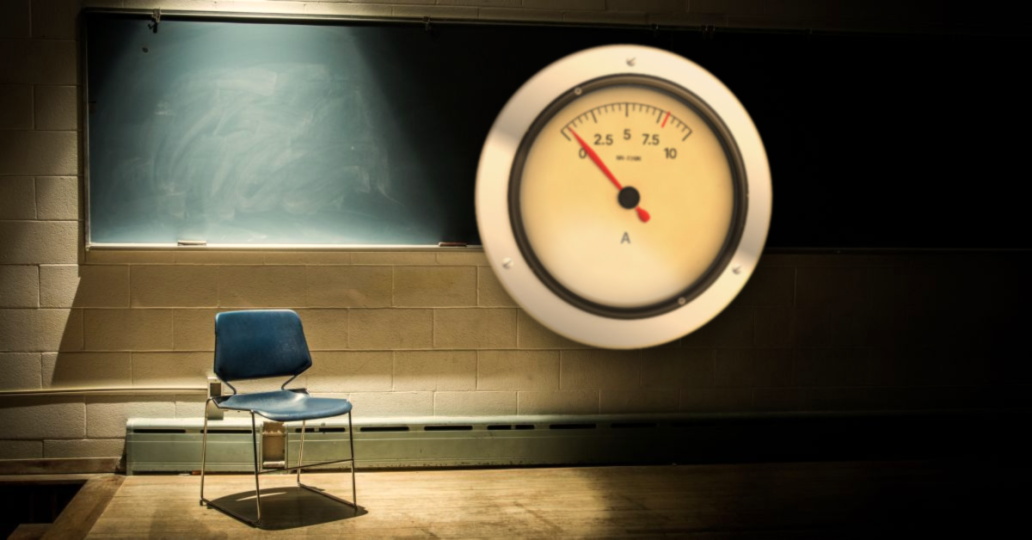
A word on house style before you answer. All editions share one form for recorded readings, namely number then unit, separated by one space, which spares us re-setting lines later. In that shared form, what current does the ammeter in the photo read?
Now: 0.5 A
